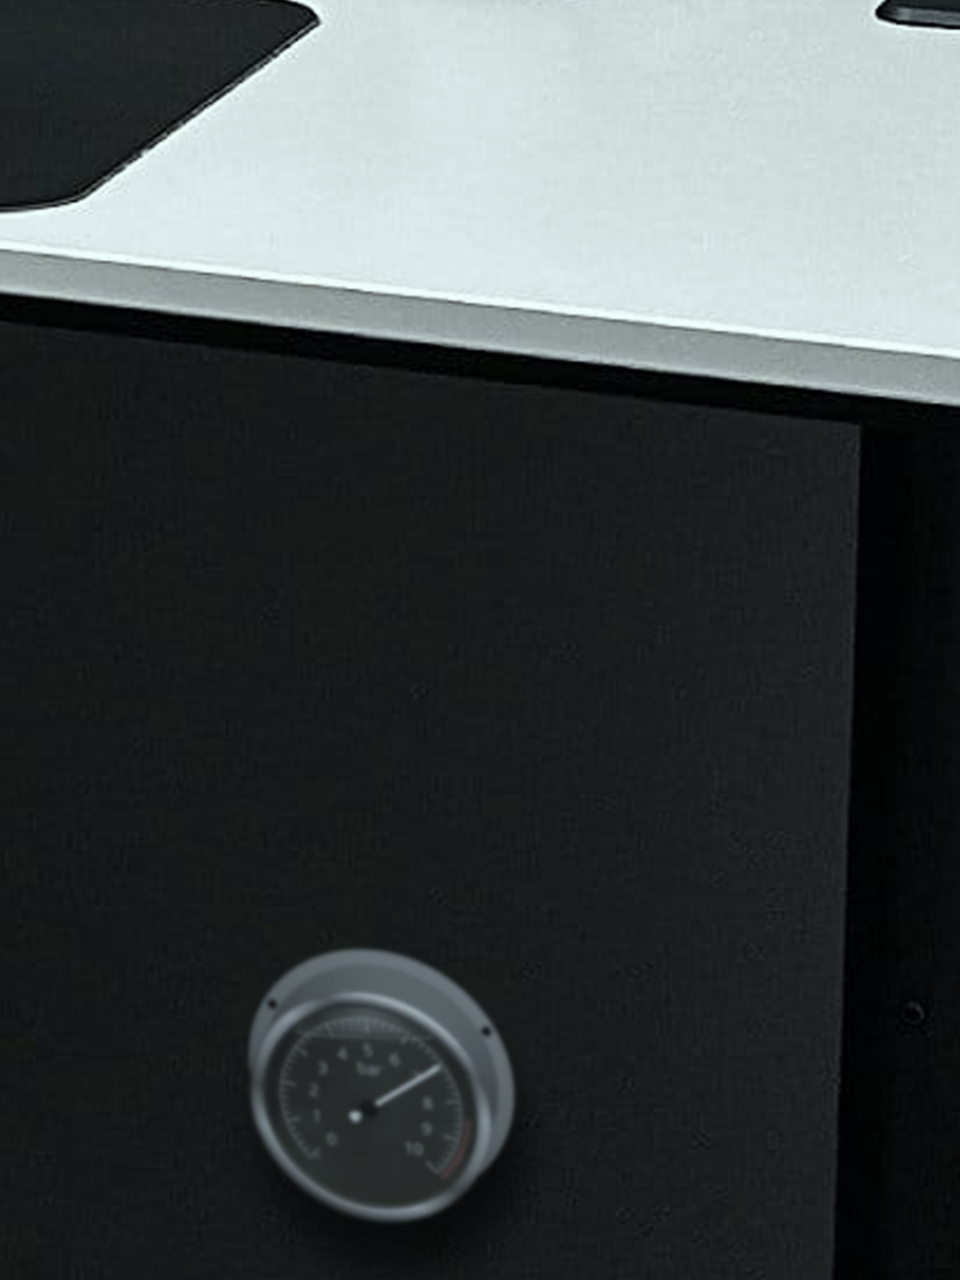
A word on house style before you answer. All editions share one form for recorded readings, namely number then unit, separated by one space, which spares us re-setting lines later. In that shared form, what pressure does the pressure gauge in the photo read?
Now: 7 bar
